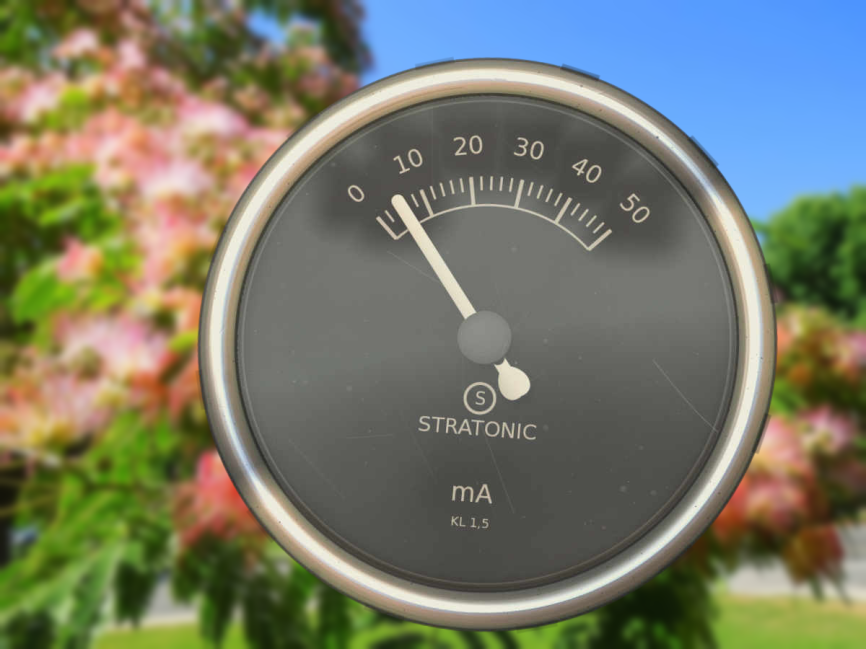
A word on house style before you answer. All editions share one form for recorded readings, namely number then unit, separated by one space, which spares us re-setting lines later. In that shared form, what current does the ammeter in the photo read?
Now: 5 mA
